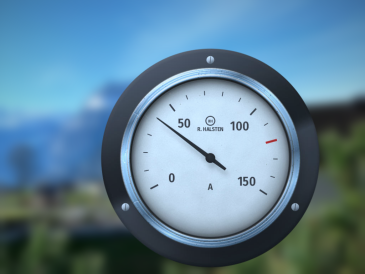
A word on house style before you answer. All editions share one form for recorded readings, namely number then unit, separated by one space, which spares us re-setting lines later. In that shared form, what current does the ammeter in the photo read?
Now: 40 A
